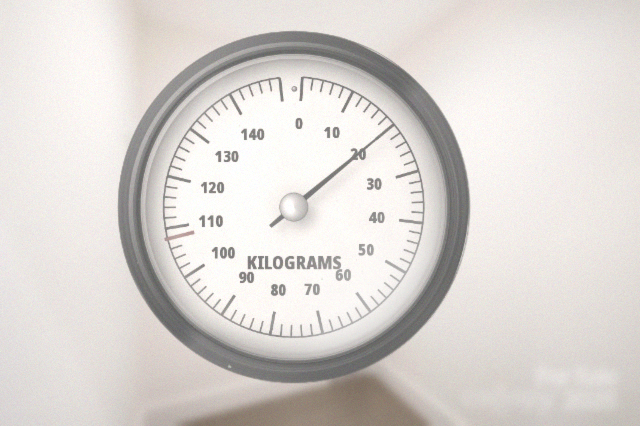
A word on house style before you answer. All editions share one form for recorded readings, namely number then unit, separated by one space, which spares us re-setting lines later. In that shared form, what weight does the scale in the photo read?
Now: 20 kg
